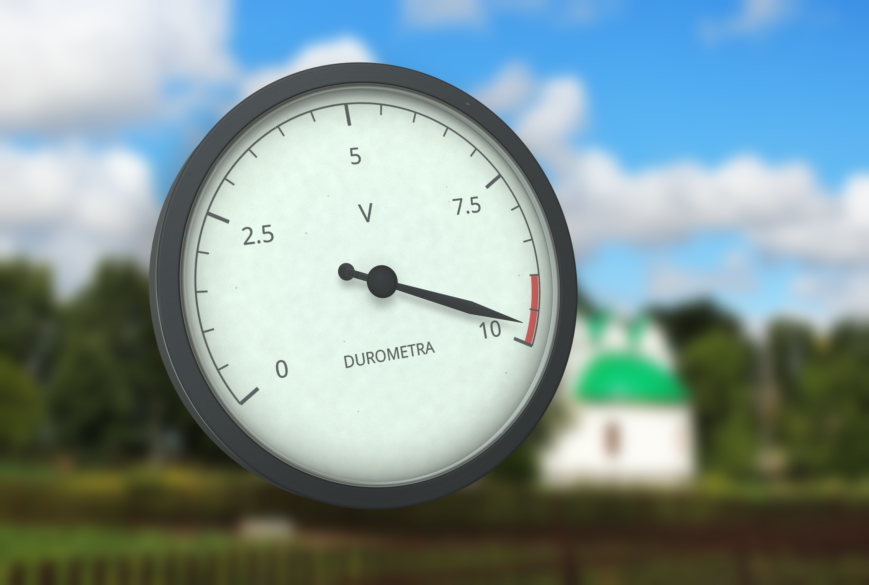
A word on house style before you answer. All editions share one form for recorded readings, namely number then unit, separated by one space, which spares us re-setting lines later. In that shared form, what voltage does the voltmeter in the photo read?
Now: 9.75 V
